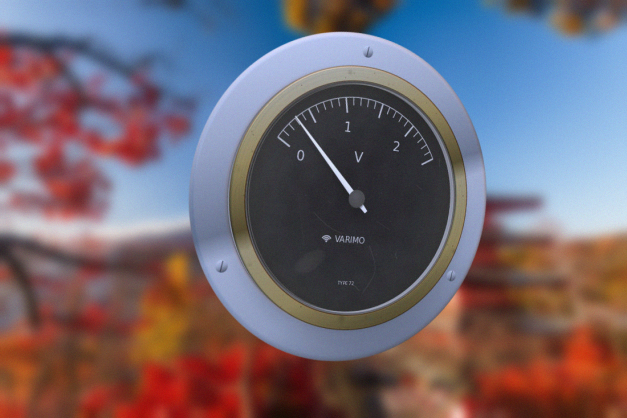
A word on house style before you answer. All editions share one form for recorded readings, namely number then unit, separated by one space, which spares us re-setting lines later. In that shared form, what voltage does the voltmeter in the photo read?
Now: 0.3 V
